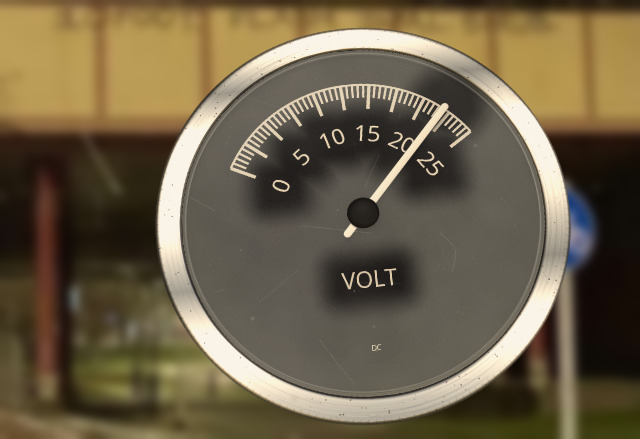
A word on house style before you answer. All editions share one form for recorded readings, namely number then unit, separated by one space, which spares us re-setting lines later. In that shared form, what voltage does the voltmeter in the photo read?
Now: 22 V
